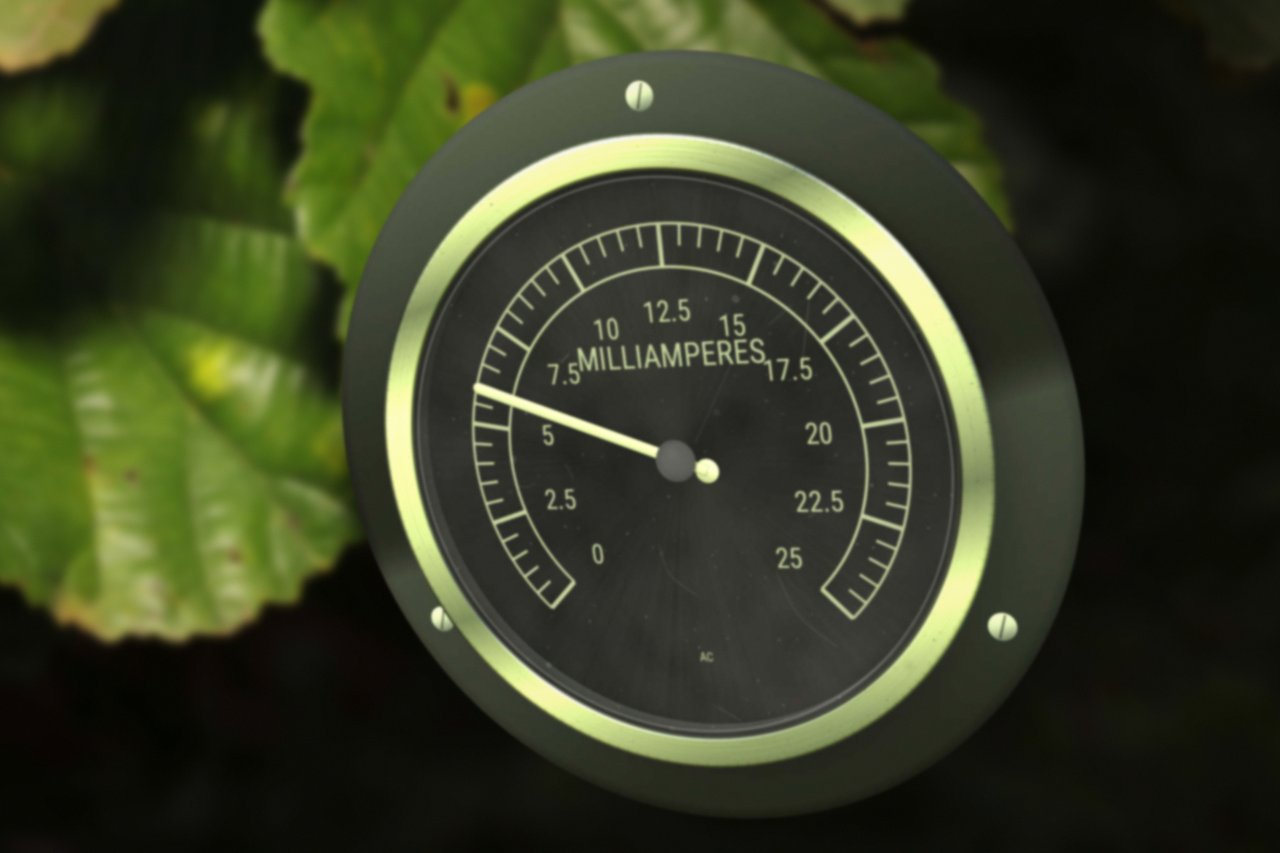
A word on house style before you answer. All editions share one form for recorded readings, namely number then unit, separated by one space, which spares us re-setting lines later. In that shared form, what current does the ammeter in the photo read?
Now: 6 mA
